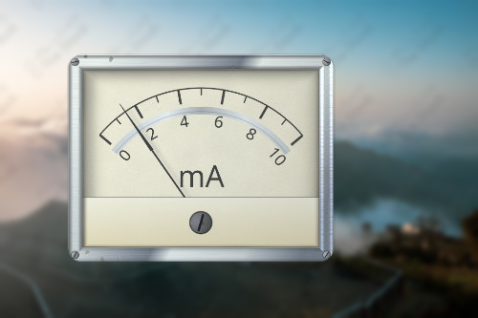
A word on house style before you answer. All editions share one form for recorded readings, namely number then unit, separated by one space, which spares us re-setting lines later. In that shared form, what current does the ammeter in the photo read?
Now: 1.5 mA
